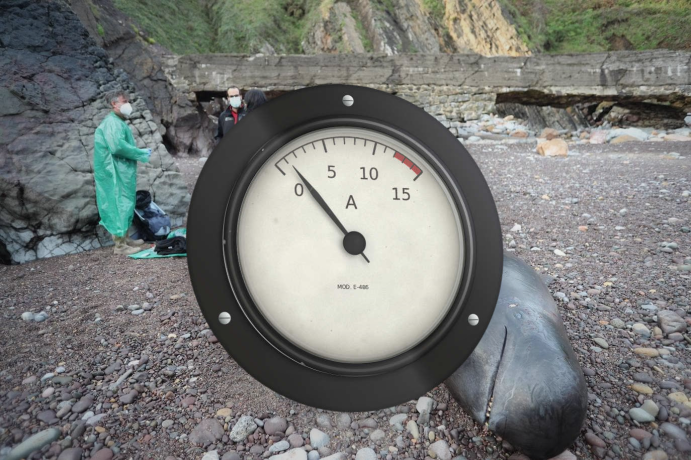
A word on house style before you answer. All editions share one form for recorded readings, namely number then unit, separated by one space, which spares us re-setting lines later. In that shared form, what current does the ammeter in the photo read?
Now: 1 A
